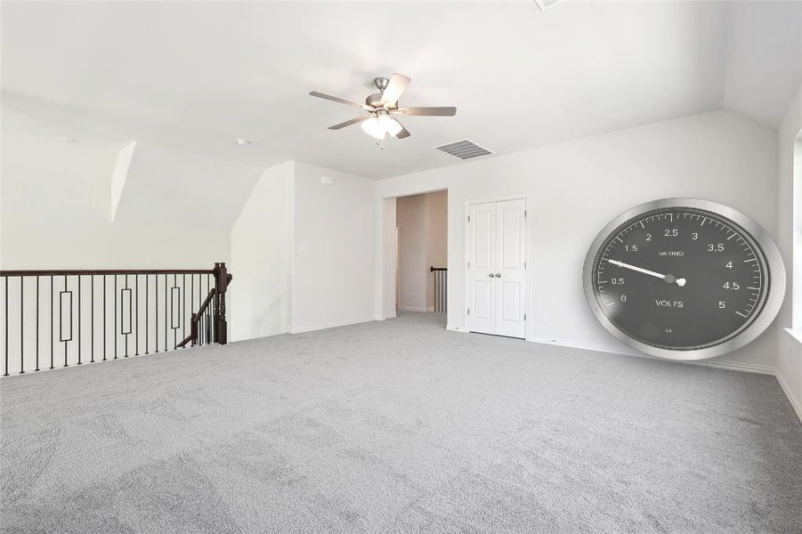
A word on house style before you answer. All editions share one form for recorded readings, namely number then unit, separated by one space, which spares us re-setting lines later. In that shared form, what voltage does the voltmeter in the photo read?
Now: 1 V
